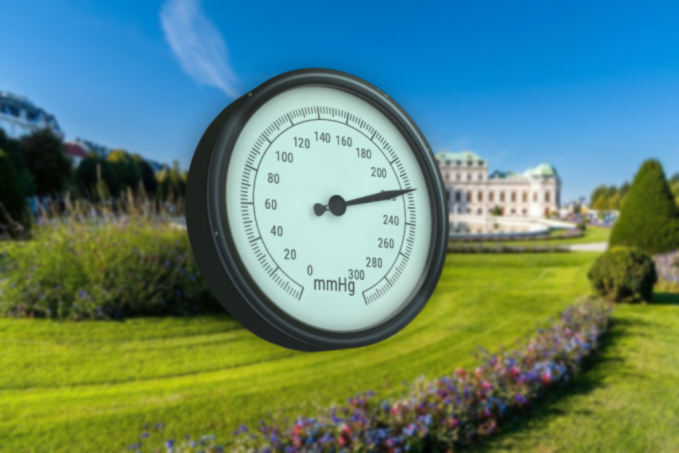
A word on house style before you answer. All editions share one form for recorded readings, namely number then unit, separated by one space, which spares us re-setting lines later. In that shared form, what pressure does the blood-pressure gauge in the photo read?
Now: 220 mmHg
